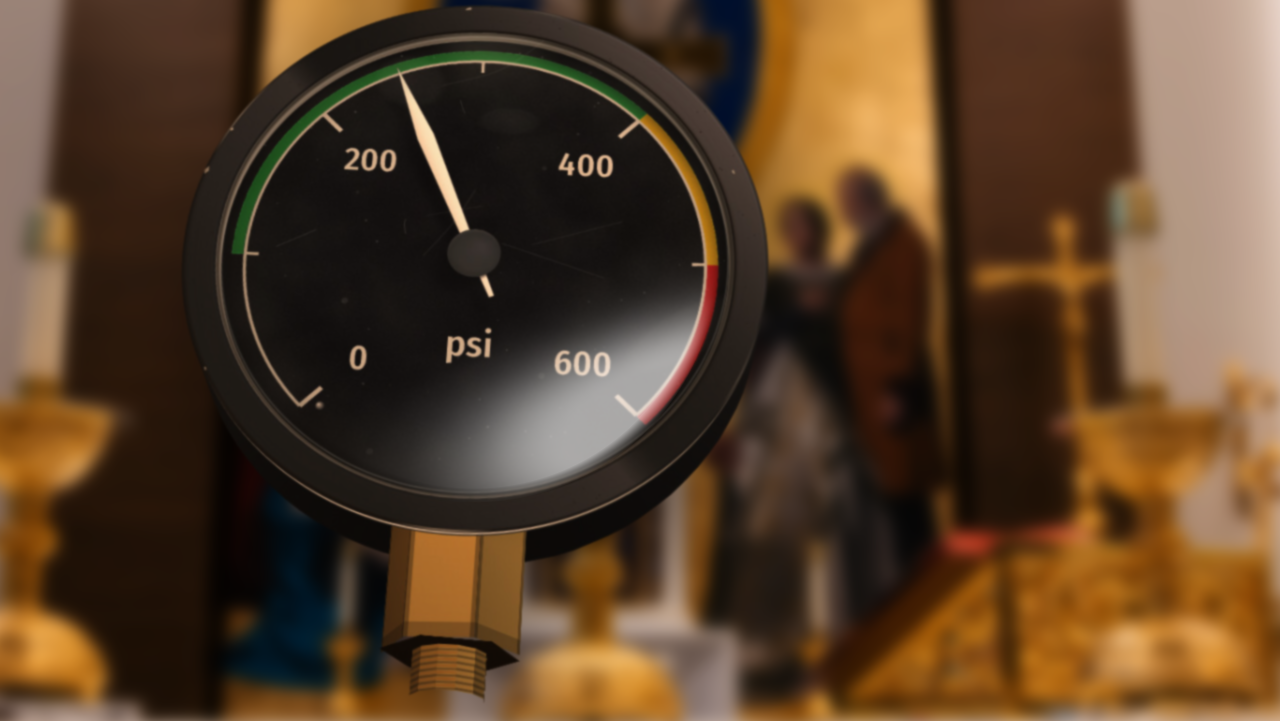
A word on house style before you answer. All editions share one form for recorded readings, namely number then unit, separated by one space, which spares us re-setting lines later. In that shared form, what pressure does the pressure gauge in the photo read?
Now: 250 psi
